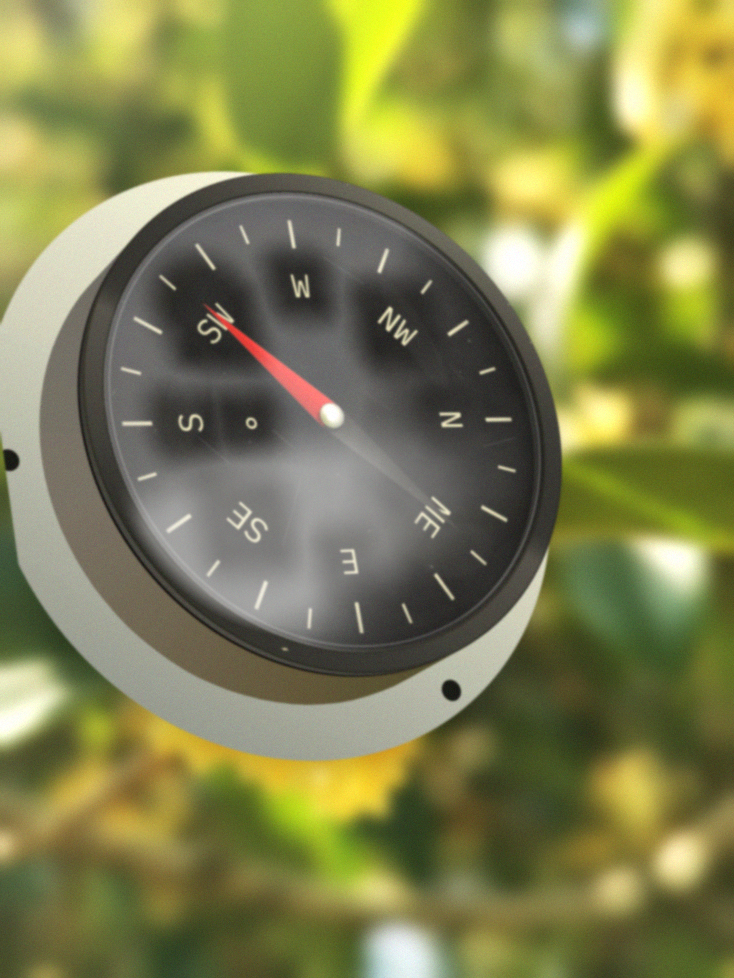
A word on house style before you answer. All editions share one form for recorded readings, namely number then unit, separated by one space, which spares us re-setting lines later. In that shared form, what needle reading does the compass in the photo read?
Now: 225 °
